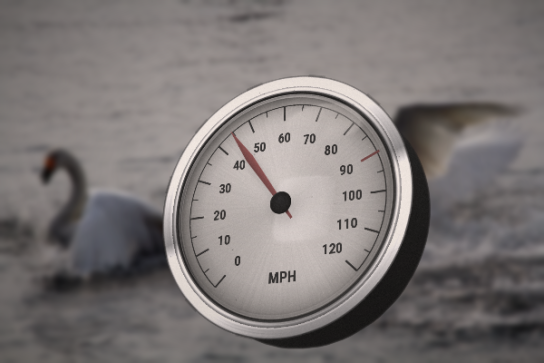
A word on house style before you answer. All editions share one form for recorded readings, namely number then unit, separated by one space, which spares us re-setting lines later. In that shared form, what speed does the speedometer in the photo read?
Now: 45 mph
